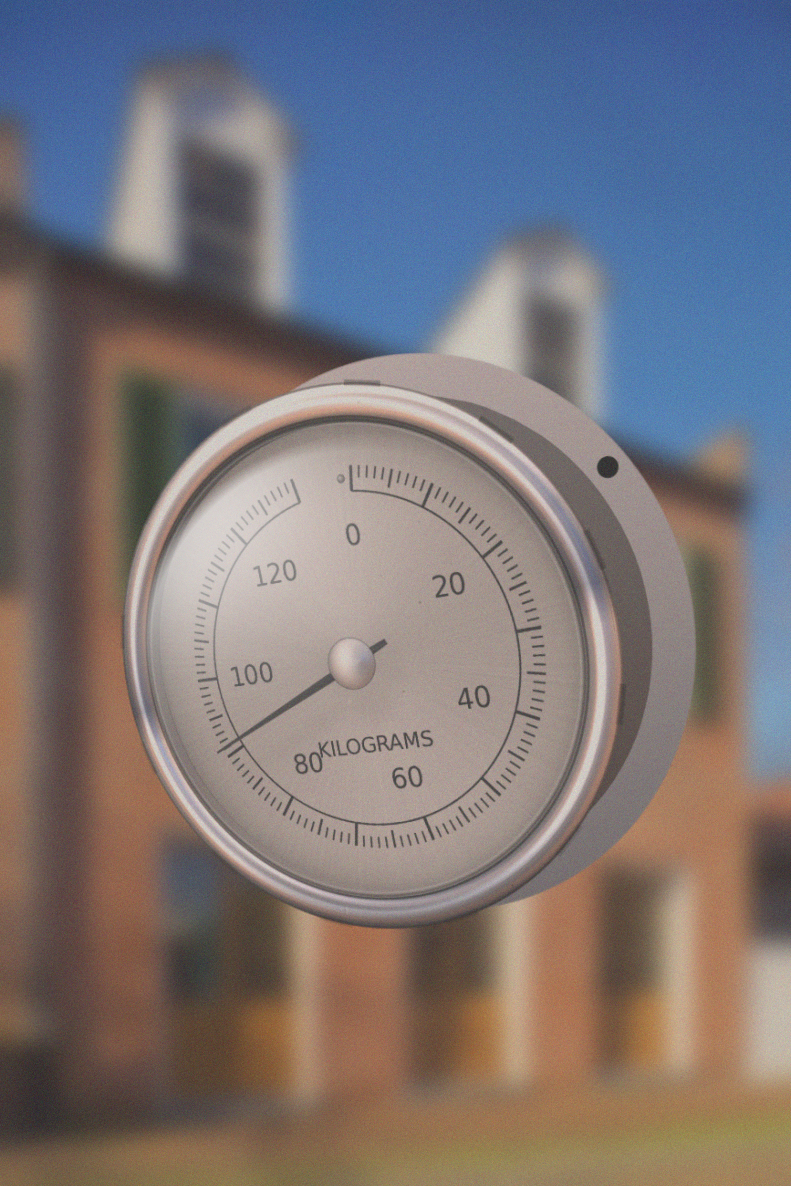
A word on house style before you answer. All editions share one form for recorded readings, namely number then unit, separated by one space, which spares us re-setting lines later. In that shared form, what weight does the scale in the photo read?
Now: 91 kg
